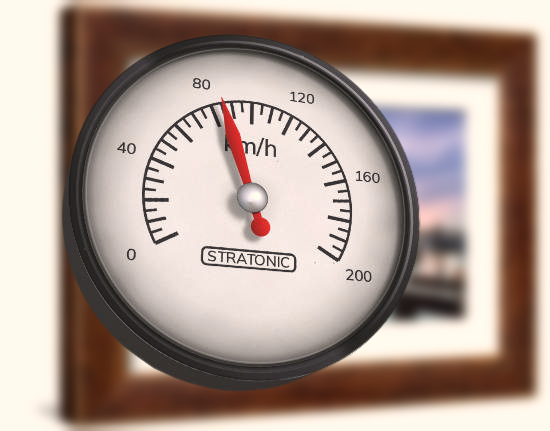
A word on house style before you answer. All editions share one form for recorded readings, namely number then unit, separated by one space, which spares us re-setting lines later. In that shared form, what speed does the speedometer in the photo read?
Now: 85 km/h
